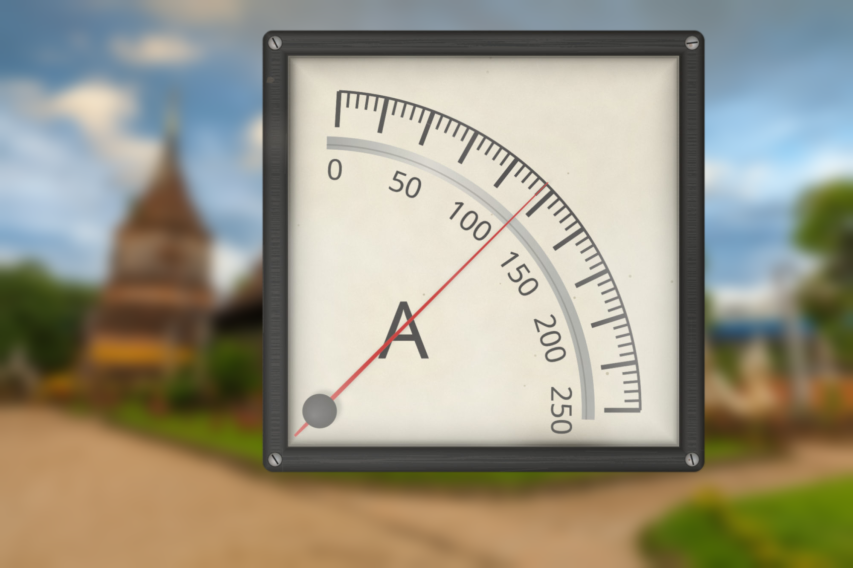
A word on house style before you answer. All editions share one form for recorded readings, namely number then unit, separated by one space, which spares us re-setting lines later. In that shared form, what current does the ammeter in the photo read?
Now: 120 A
